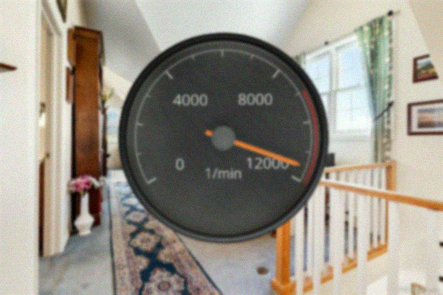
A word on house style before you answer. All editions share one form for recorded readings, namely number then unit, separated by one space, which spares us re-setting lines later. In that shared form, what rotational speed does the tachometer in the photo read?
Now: 11500 rpm
